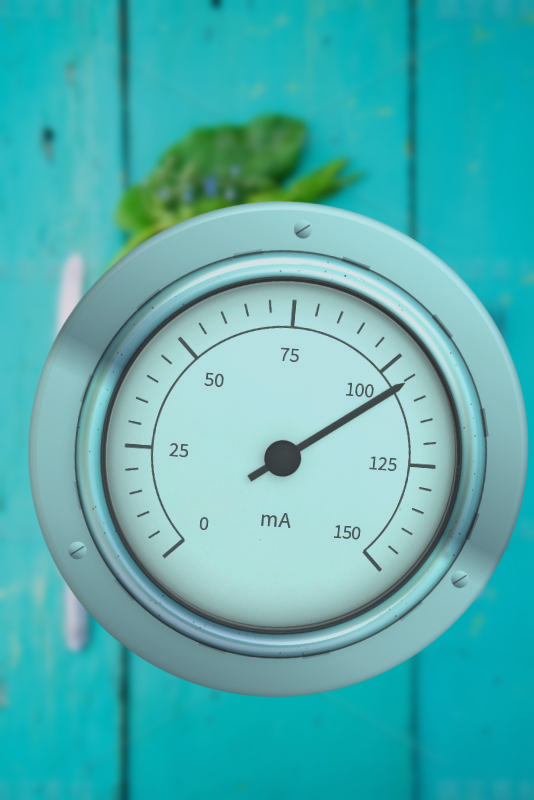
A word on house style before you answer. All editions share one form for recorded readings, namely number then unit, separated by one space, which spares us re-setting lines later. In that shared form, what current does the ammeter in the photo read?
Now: 105 mA
